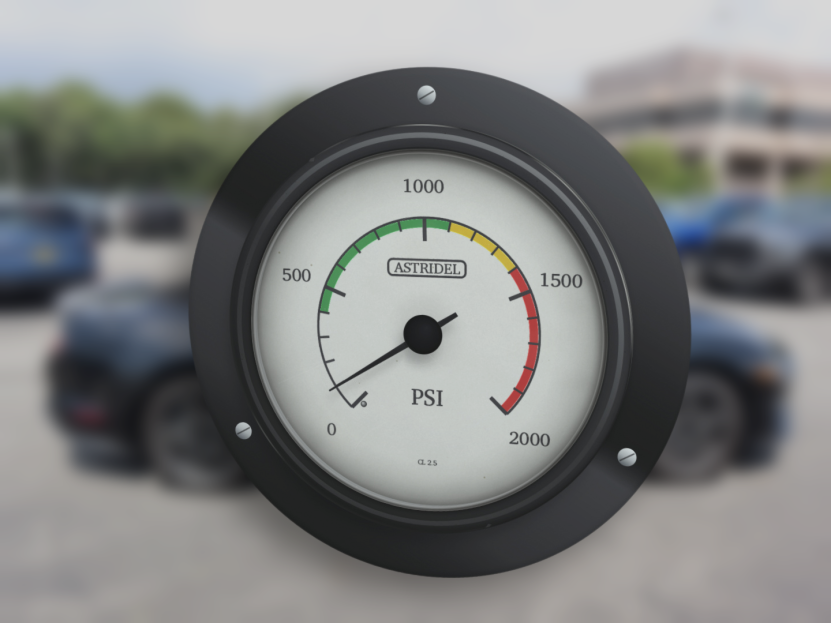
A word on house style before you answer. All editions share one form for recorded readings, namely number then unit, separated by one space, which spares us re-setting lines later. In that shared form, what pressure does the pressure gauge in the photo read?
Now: 100 psi
